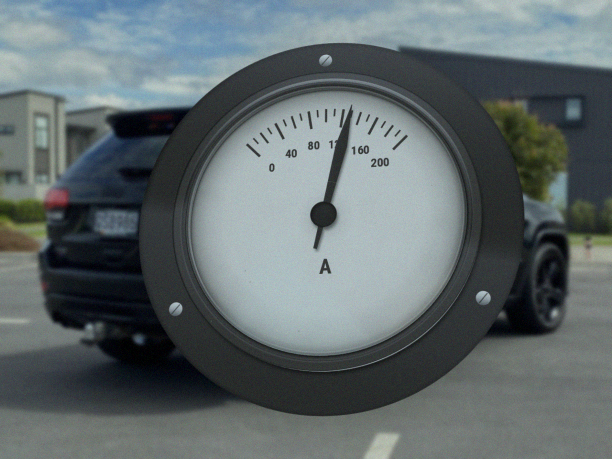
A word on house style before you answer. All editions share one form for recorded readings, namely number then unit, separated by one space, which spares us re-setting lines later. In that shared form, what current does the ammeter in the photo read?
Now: 130 A
